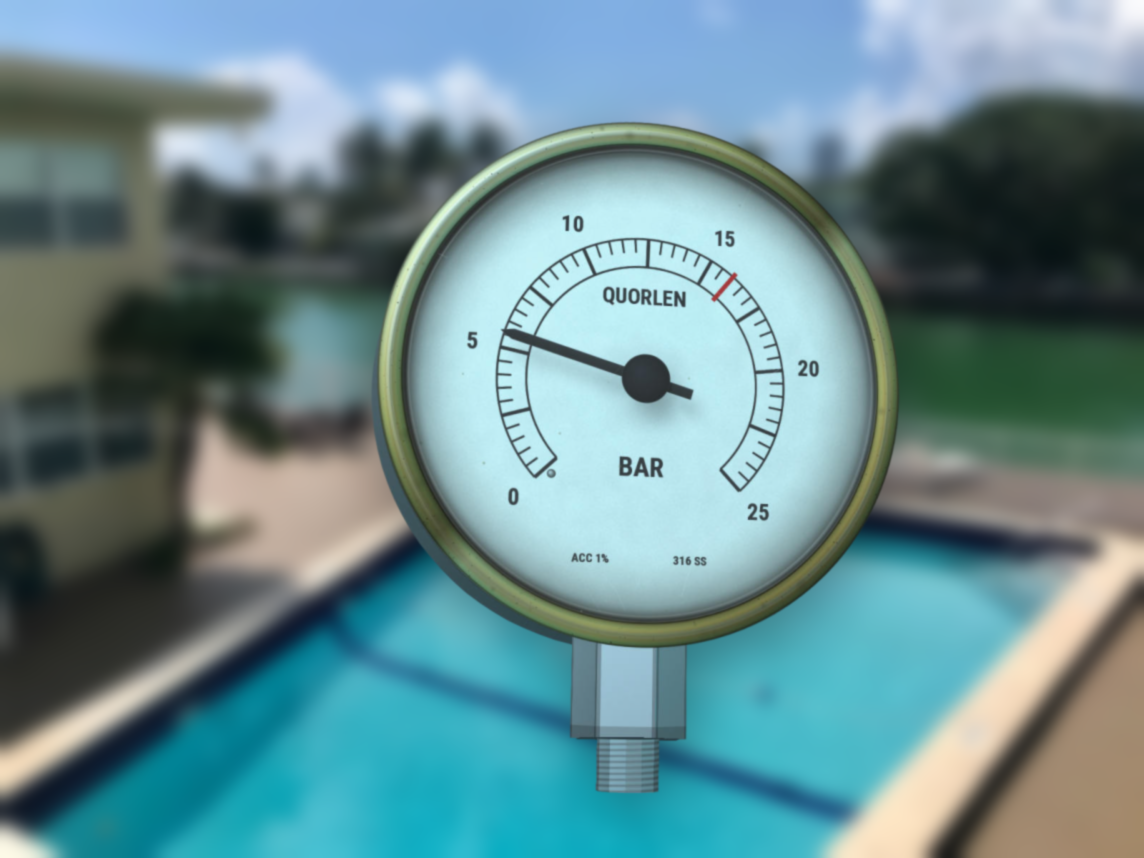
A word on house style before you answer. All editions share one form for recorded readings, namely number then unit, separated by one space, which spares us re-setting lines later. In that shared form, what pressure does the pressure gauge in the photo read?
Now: 5.5 bar
